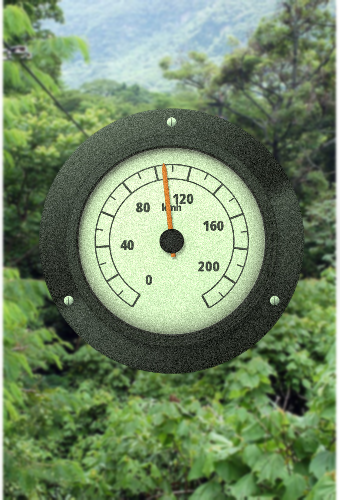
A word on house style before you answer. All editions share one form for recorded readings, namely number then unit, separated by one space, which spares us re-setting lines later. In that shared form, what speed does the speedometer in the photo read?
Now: 105 km/h
